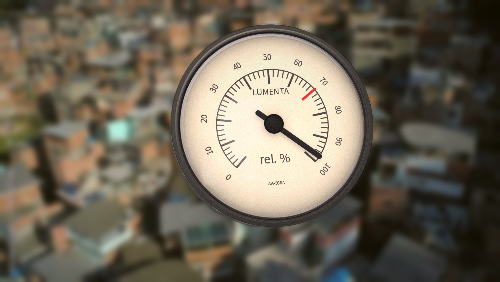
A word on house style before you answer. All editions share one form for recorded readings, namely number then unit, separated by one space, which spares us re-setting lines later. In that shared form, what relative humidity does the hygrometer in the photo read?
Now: 98 %
